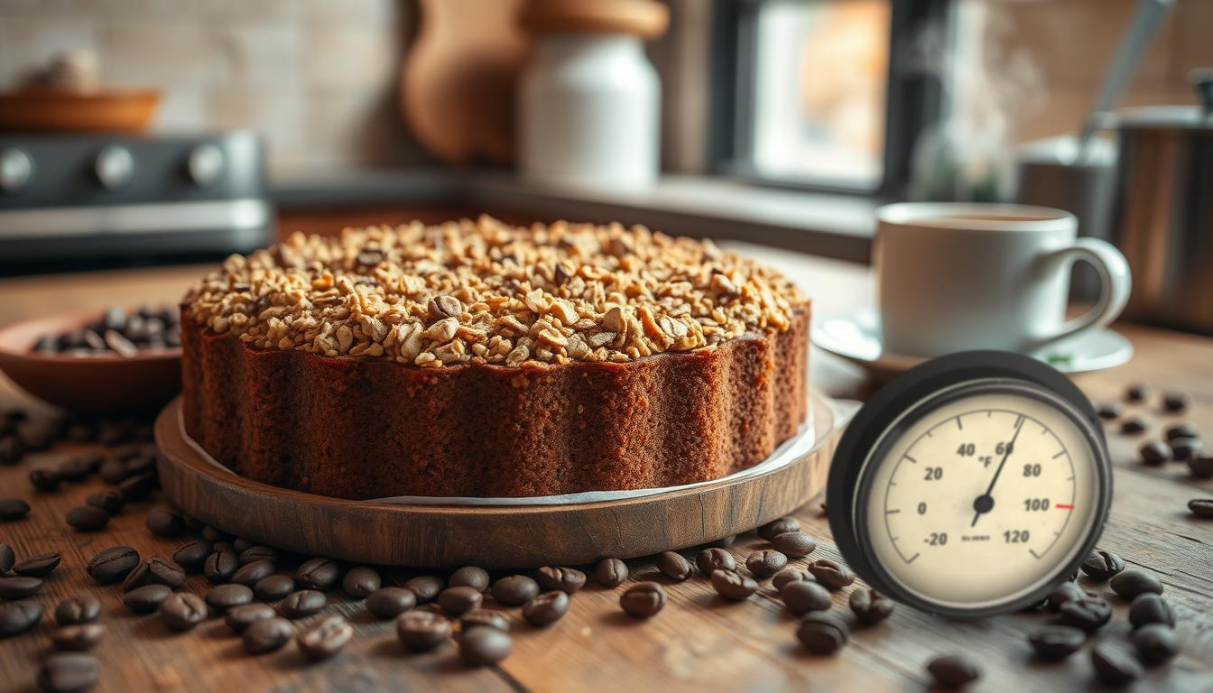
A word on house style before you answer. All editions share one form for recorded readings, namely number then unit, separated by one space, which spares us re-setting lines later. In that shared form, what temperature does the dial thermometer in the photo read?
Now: 60 °F
